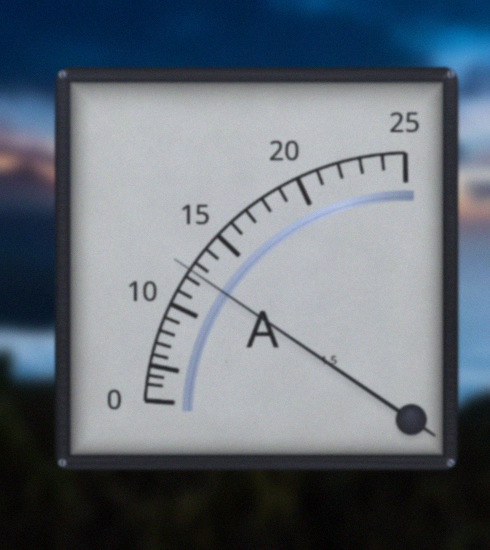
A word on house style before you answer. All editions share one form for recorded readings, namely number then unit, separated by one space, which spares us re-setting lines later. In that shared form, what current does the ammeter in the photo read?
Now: 12.5 A
